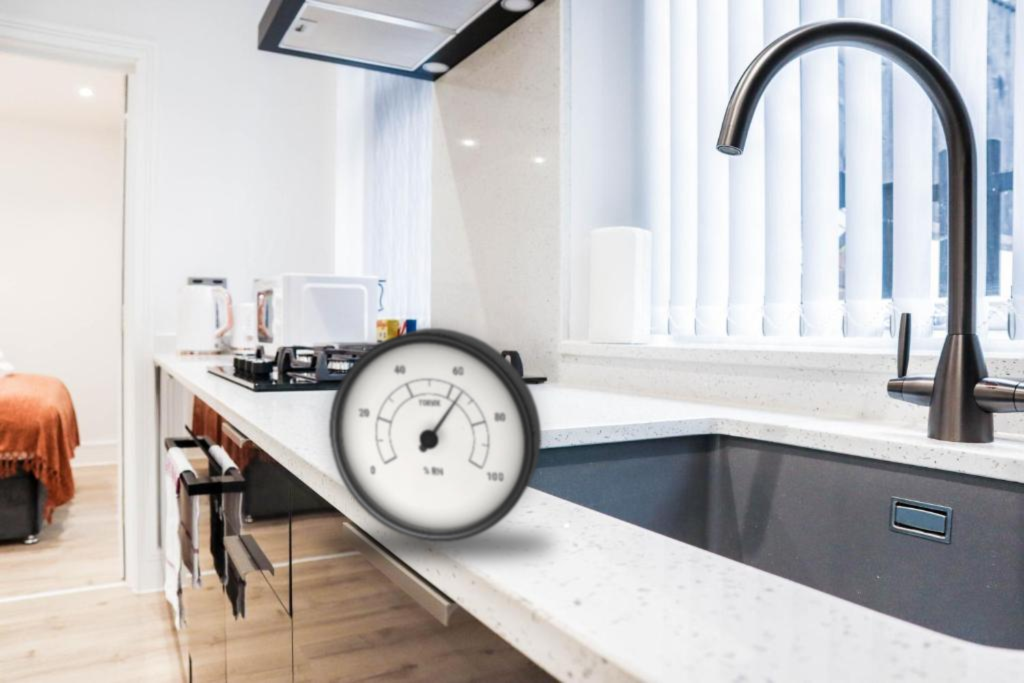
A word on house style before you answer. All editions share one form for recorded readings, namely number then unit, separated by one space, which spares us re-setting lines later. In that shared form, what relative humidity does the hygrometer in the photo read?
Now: 65 %
